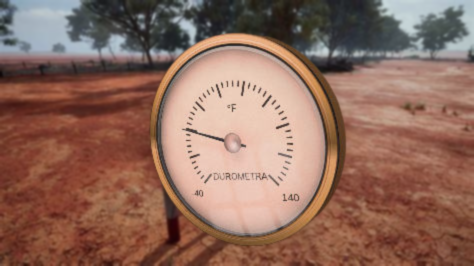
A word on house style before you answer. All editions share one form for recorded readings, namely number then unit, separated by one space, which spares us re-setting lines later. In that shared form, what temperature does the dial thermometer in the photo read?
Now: 0 °F
